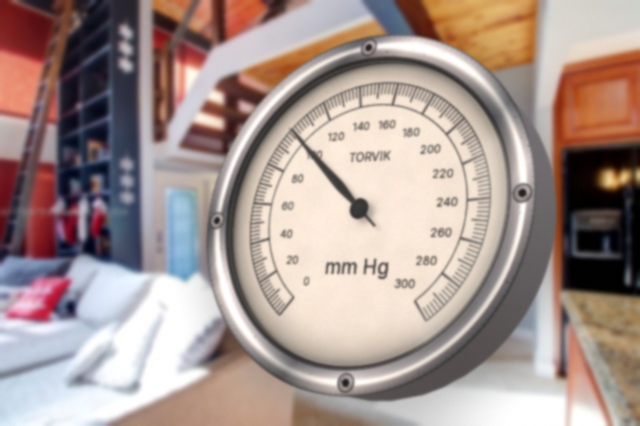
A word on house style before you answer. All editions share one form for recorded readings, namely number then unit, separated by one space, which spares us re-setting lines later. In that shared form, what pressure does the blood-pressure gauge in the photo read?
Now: 100 mmHg
